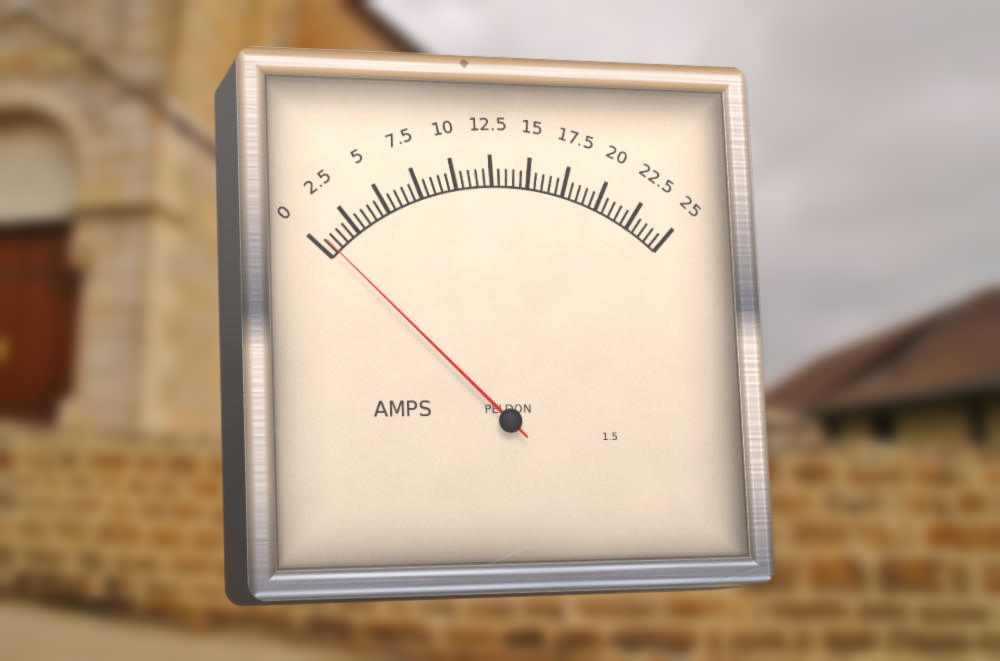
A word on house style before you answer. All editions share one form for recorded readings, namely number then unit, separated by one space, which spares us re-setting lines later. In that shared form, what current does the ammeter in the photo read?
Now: 0.5 A
